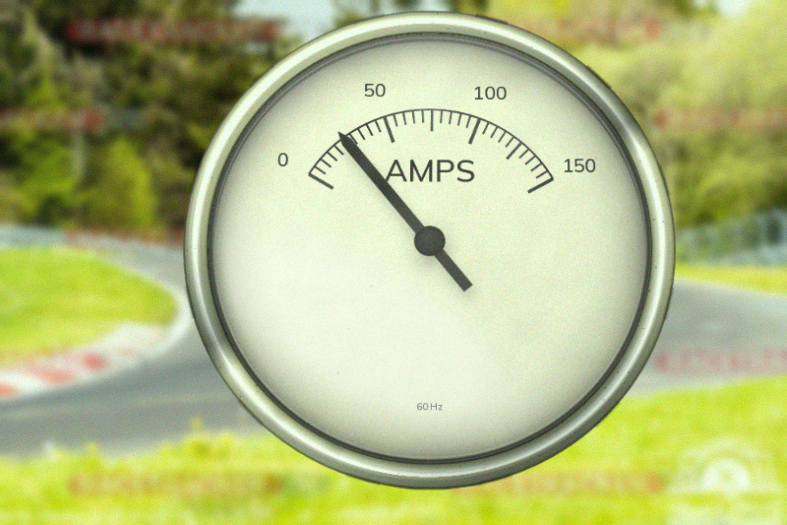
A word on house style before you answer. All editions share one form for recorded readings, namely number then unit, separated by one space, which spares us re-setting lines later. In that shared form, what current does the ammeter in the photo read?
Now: 25 A
